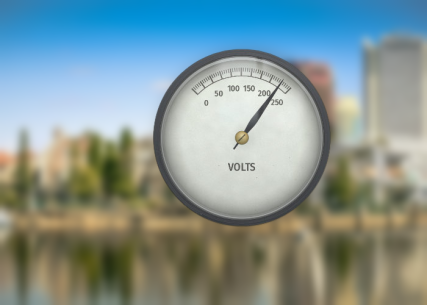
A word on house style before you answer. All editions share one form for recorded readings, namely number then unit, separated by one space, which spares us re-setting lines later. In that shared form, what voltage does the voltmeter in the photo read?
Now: 225 V
